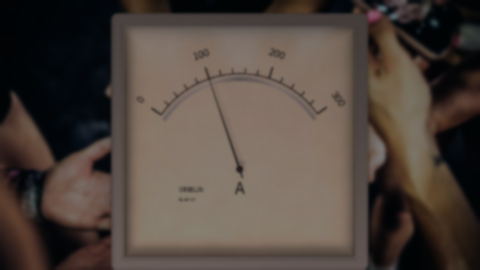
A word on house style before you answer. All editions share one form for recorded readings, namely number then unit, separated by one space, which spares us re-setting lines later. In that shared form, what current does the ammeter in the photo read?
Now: 100 A
